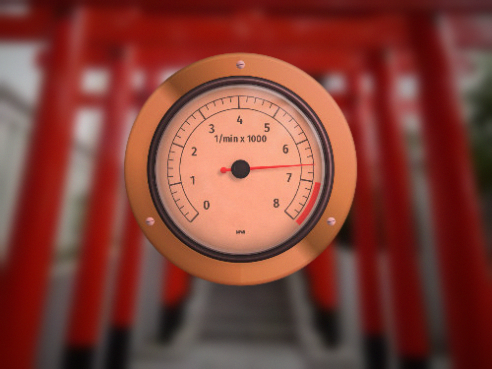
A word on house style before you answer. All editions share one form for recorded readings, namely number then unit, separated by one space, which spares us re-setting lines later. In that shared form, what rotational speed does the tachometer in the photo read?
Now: 6600 rpm
